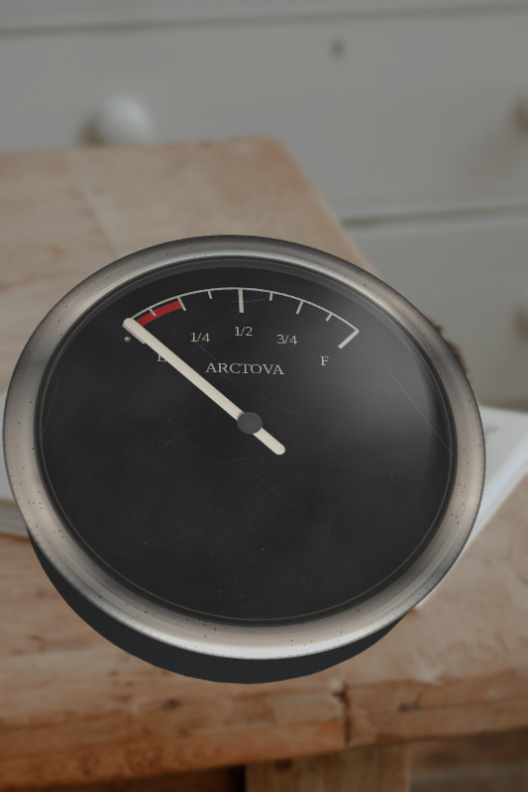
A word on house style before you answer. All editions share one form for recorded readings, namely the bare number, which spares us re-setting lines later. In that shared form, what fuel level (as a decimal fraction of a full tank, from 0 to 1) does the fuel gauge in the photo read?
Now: 0
